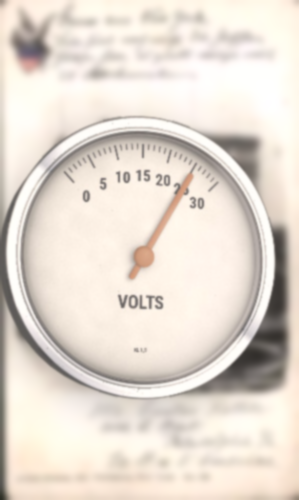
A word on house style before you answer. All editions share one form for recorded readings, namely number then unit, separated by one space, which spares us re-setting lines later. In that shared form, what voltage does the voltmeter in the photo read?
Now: 25 V
